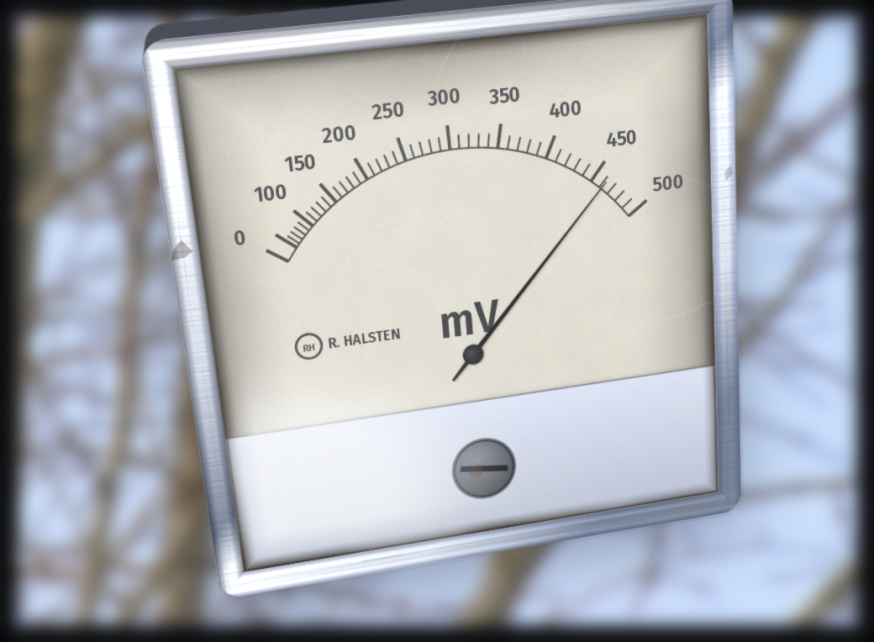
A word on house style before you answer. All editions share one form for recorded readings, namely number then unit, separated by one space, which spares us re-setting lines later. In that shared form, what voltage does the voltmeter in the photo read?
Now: 460 mV
